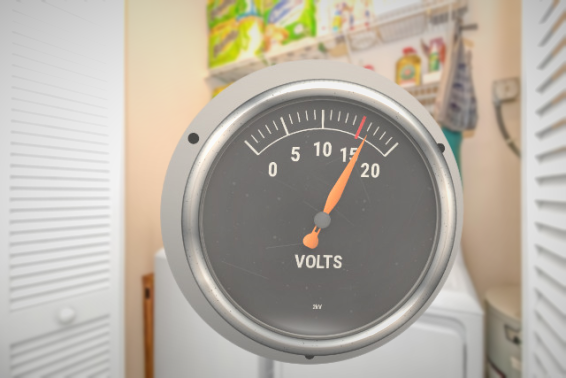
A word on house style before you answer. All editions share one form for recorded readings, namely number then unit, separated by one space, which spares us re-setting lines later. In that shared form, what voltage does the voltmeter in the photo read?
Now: 16 V
